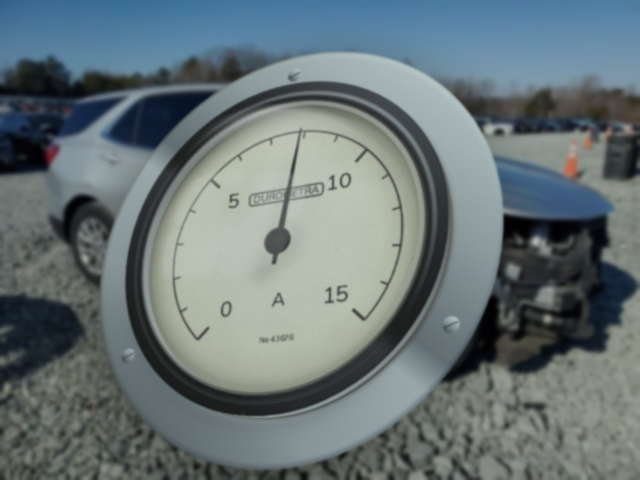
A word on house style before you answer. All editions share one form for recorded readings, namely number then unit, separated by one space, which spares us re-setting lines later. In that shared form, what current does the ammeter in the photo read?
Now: 8 A
